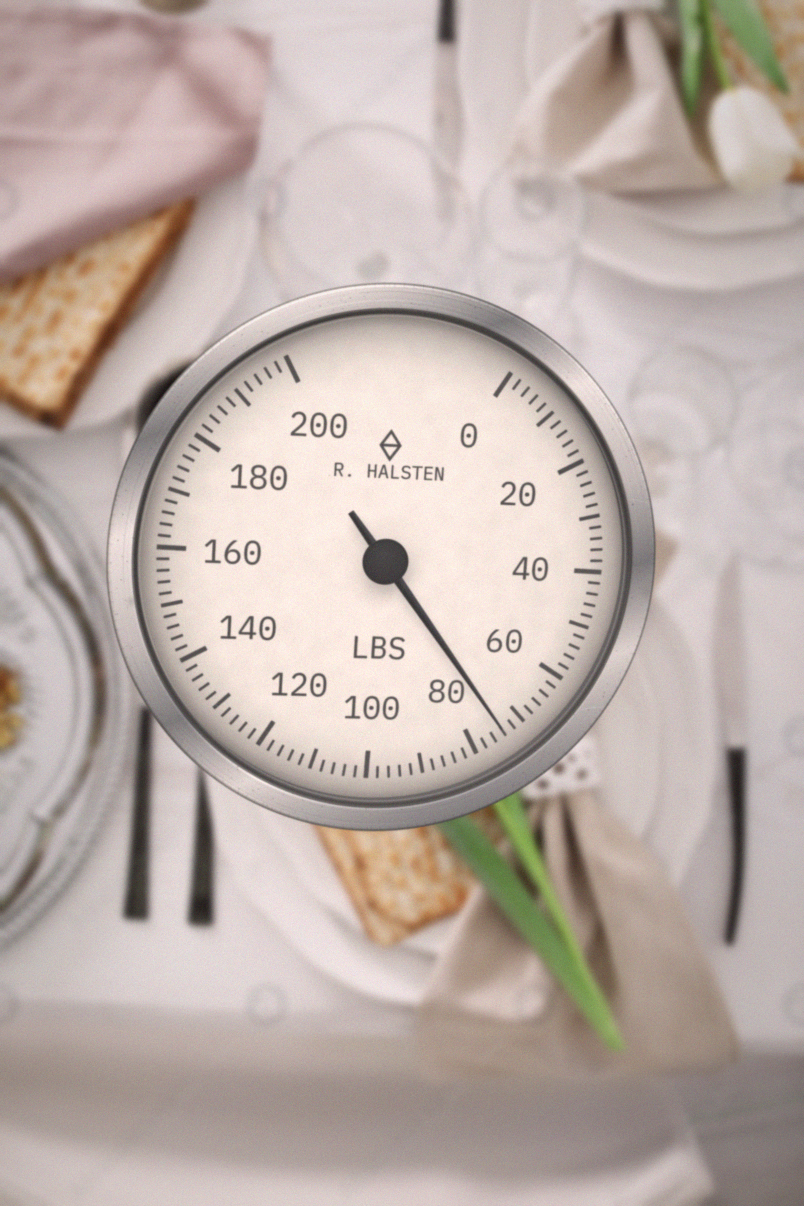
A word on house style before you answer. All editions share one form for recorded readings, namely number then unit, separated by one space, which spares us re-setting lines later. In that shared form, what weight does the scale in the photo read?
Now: 74 lb
